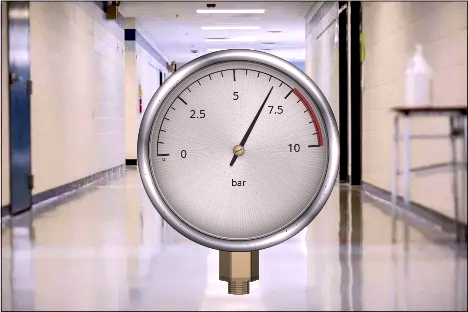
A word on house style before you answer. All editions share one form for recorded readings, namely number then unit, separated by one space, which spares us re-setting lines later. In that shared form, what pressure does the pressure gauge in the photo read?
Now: 6.75 bar
